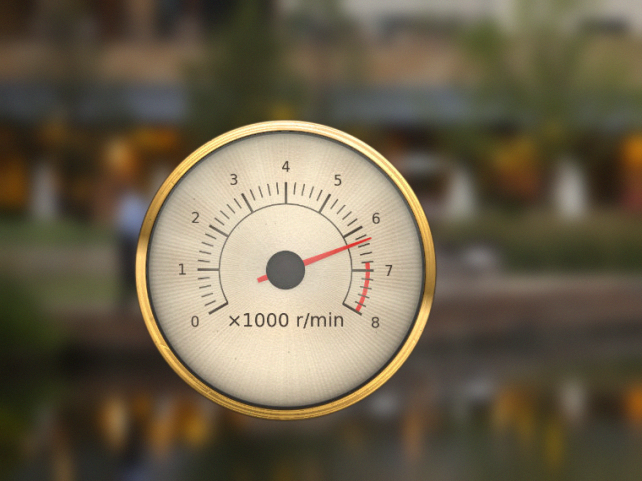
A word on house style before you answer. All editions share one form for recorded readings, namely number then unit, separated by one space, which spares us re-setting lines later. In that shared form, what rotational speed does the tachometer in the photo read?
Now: 6300 rpm
